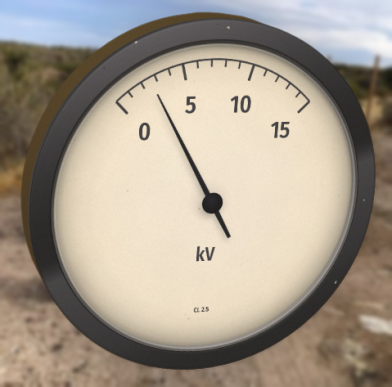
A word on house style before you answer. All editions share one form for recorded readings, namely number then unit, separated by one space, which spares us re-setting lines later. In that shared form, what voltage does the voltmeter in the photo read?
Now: 2.5 kV
